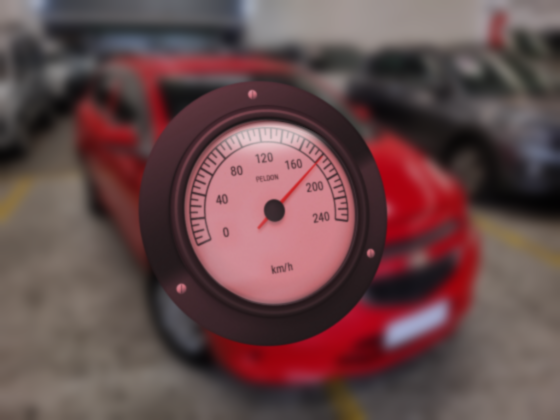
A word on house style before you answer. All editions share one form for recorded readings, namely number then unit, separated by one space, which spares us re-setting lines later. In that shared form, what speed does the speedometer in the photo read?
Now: 180 km/h
